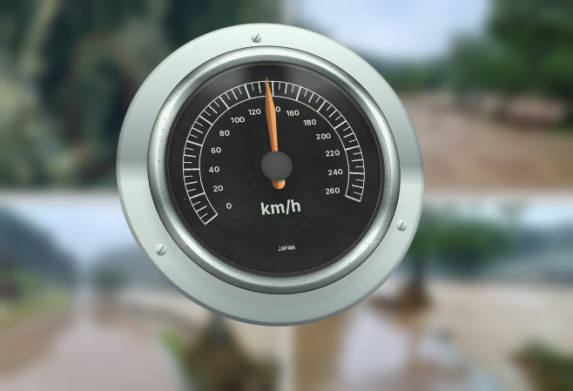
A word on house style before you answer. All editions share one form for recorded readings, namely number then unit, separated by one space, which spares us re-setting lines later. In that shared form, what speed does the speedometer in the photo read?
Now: 135 km/h
